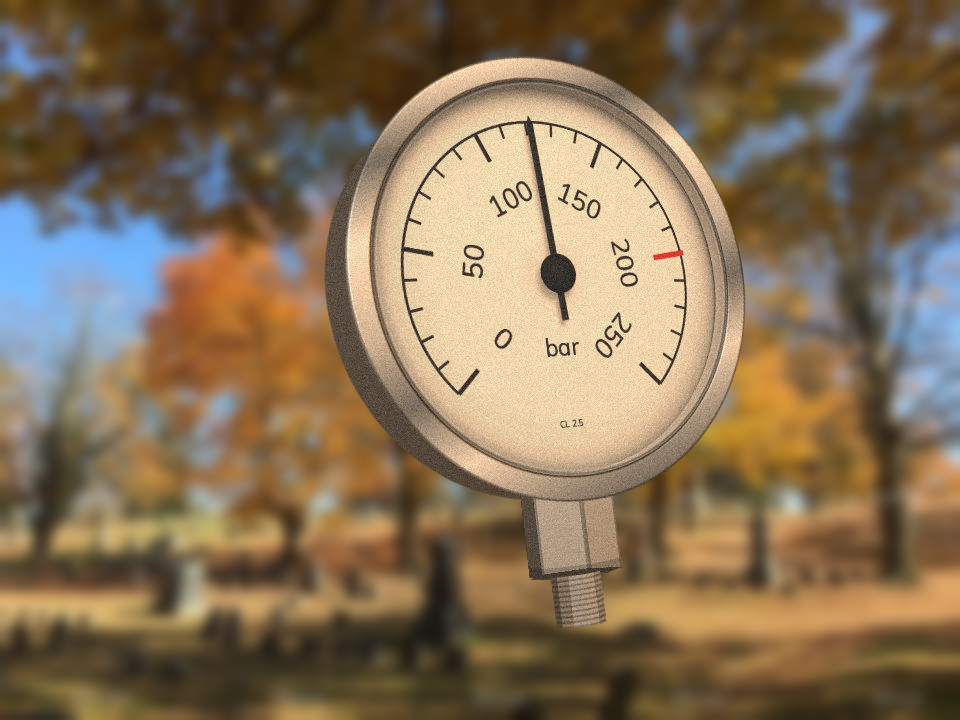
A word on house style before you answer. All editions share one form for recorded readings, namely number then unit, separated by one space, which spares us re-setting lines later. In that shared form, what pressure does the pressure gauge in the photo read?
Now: 120 bar
